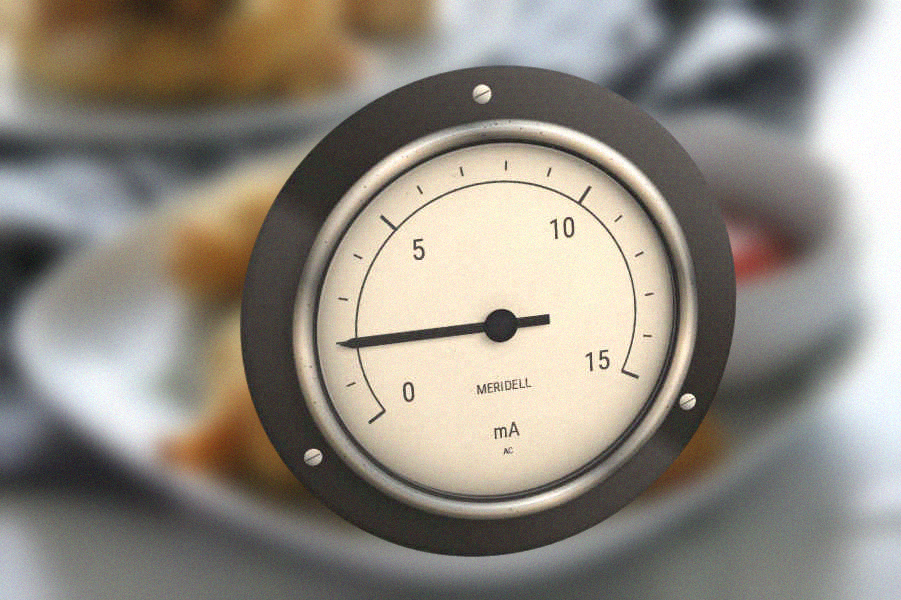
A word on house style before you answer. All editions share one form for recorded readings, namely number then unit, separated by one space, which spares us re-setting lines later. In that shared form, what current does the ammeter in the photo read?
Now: 2 mA
